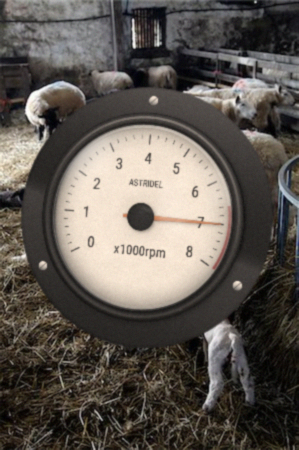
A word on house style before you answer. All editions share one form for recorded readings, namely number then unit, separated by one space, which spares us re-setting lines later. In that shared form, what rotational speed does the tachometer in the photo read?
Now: 7000 rpm
